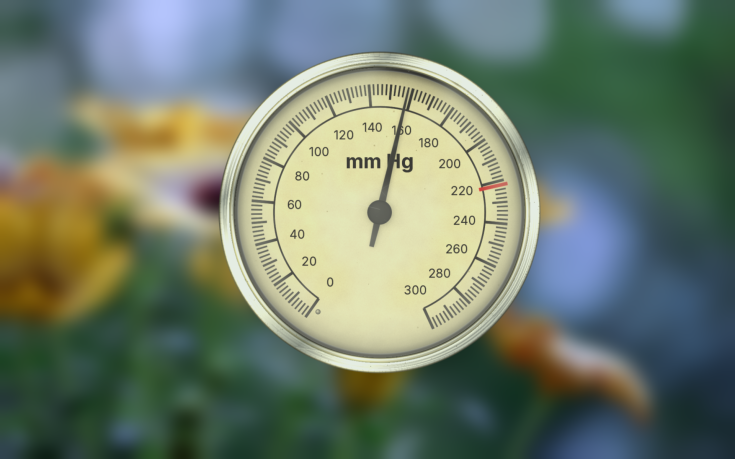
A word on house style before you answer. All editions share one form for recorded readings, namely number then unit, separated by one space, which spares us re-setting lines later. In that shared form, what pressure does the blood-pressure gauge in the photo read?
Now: 158 mmHg
